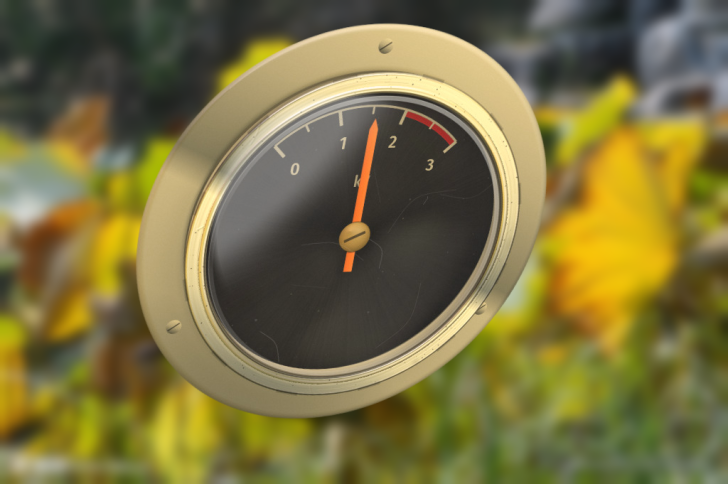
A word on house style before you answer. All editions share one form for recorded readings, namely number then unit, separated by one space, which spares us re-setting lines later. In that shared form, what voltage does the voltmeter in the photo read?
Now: 1.5 kV
